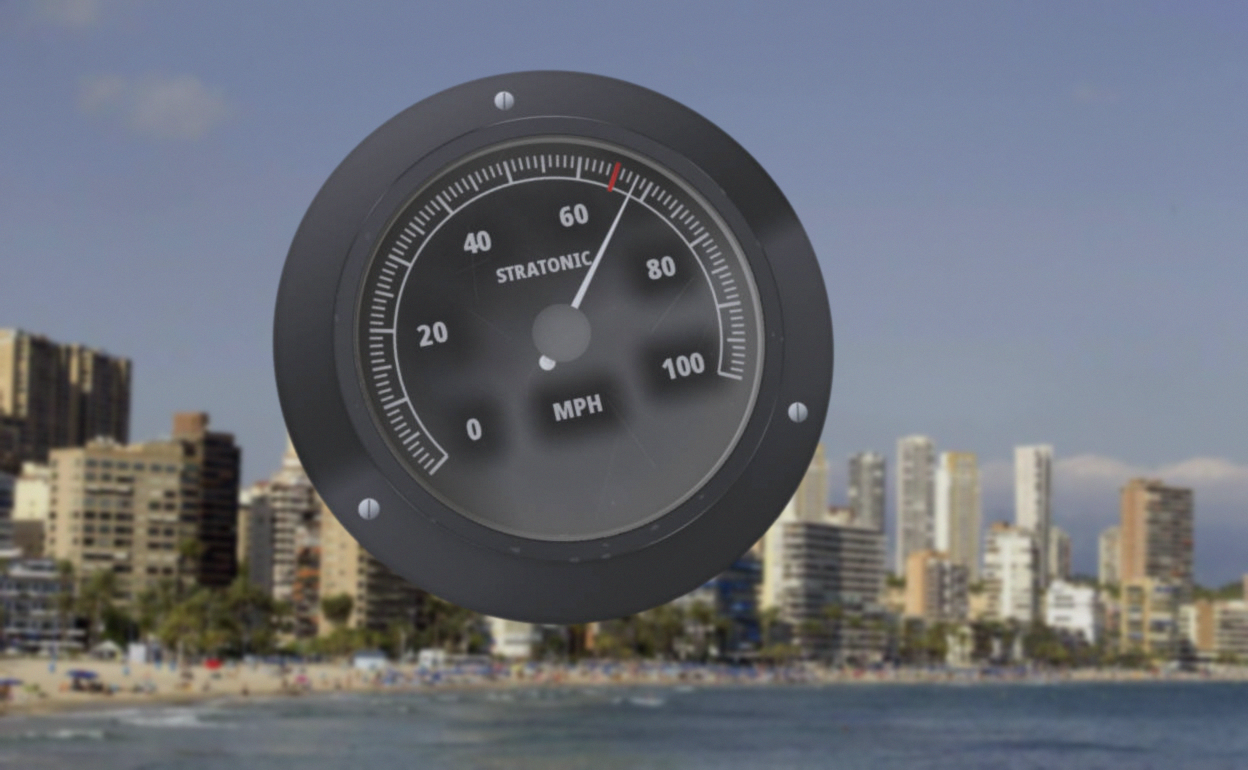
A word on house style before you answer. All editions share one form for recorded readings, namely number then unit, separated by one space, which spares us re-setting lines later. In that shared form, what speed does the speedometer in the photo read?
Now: 68 mph
